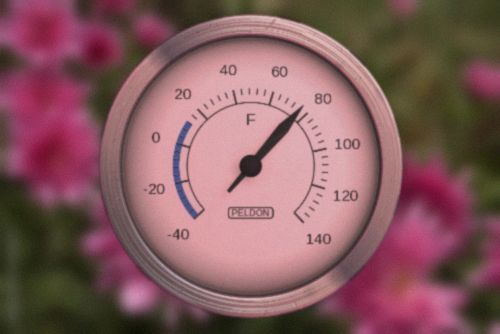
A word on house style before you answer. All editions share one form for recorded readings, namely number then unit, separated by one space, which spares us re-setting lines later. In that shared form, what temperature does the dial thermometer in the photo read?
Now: 76 °F
